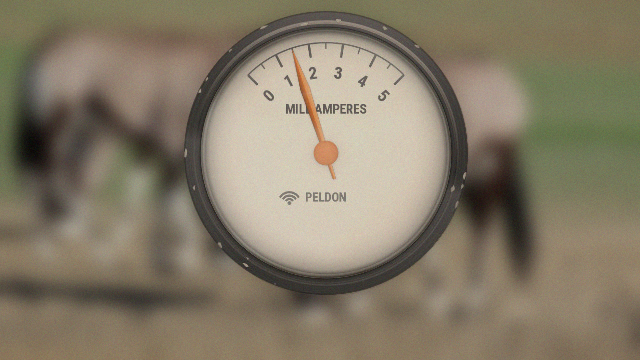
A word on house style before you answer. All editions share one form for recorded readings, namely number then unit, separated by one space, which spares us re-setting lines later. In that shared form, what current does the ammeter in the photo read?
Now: 1.5 mA
